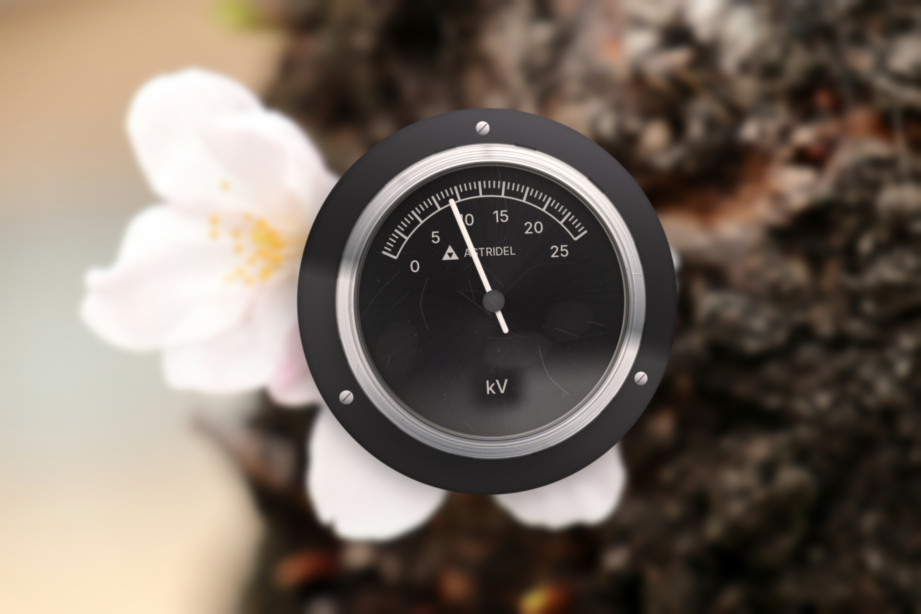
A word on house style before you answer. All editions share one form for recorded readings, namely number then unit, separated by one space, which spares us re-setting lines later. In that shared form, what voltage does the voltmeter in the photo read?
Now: 9 kV
